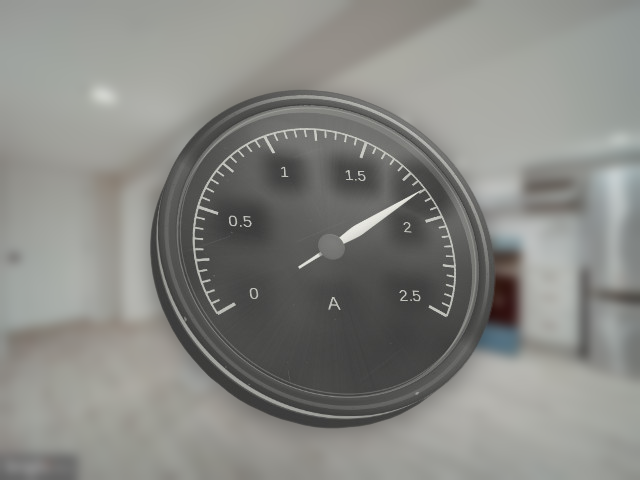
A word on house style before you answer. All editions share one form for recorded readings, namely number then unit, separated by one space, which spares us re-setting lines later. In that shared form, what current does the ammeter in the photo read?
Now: 1.85 A
